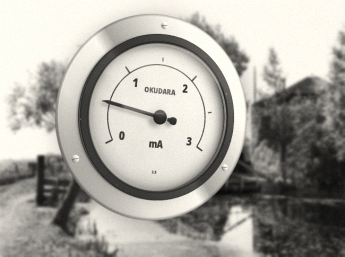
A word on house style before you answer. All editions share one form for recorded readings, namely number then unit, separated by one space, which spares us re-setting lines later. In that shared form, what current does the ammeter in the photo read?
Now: 0.5 mA
